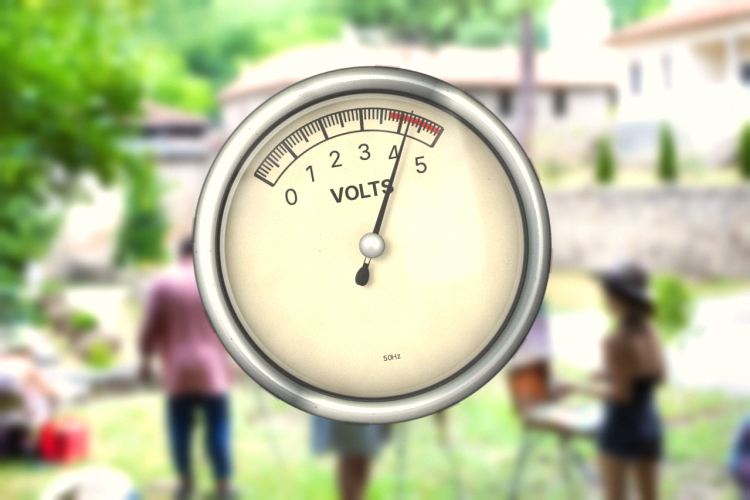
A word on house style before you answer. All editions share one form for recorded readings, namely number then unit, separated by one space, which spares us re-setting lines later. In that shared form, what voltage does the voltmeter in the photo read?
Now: 4.2 V
